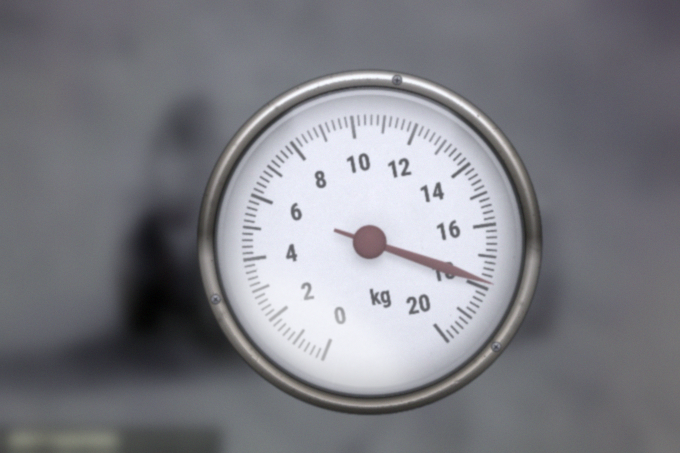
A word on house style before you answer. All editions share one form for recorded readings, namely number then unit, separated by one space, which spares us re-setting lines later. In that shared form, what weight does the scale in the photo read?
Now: 17.8 kg
